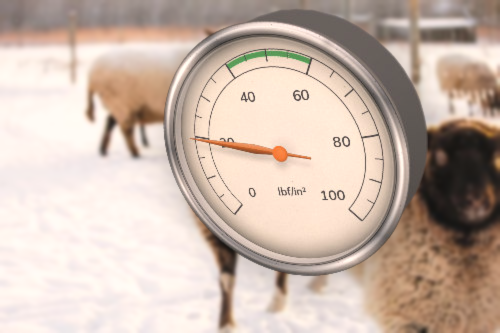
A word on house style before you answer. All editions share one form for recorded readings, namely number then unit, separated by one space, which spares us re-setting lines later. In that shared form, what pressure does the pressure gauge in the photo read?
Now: 20 psi
